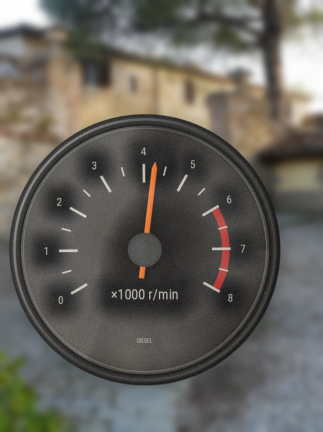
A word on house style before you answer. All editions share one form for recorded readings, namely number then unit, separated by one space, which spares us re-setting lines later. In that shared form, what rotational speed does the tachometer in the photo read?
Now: 4250 rpm
